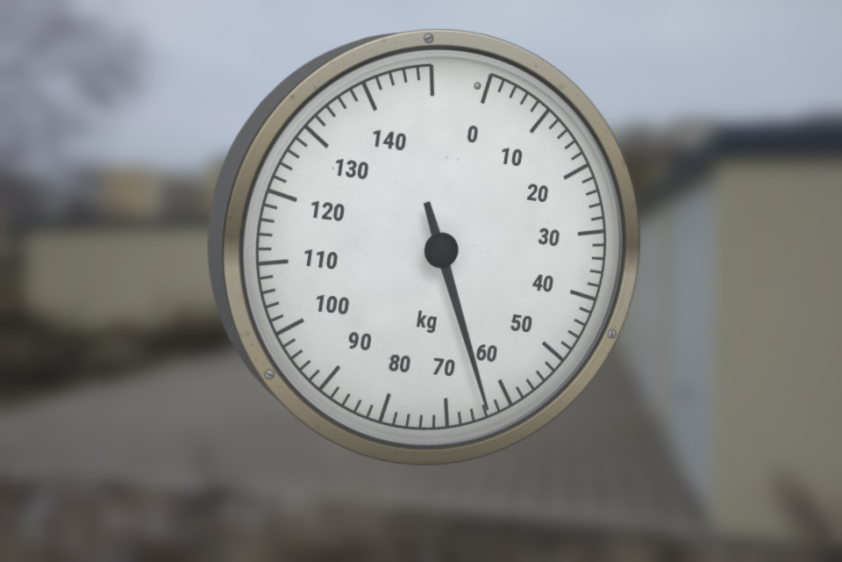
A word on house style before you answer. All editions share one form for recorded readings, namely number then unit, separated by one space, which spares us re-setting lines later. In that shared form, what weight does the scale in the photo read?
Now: 64 kg
